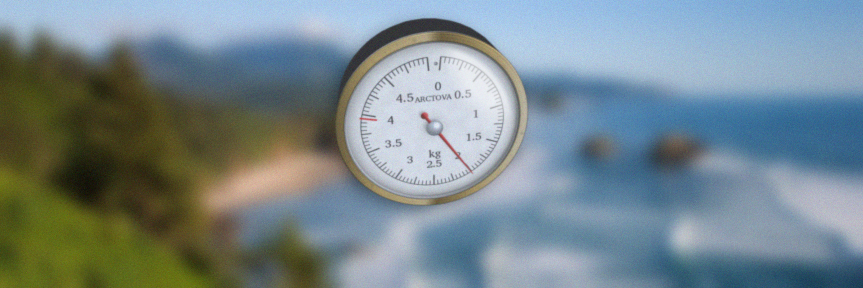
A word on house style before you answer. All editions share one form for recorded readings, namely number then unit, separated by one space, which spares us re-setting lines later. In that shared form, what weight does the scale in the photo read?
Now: 2 kg
